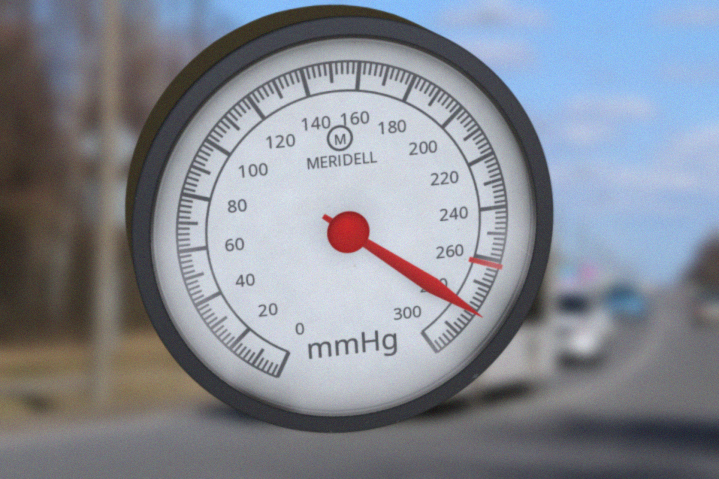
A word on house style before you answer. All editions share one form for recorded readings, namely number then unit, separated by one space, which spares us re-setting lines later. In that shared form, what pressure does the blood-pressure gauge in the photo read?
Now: 280 mmHg
